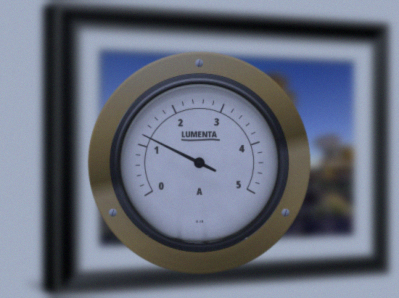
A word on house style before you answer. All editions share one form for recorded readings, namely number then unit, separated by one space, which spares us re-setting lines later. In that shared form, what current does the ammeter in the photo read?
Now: 1.2 A
